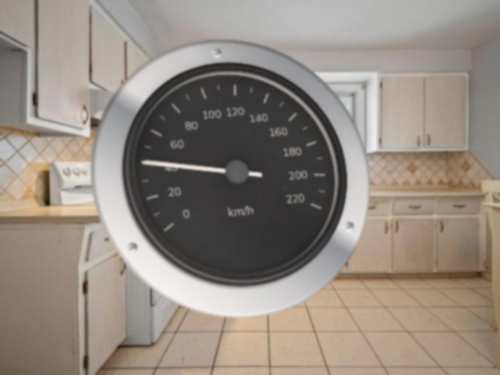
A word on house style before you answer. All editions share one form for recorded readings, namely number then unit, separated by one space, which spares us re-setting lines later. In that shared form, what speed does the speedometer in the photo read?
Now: 40 km/h
